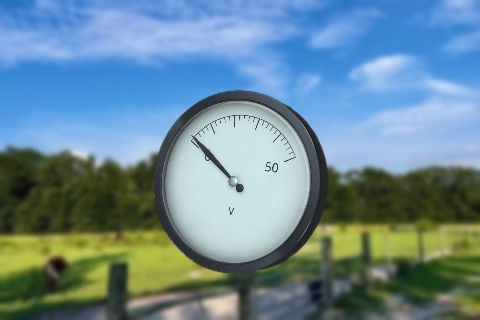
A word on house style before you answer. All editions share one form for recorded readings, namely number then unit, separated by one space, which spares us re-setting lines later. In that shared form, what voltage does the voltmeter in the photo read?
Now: 2 V
